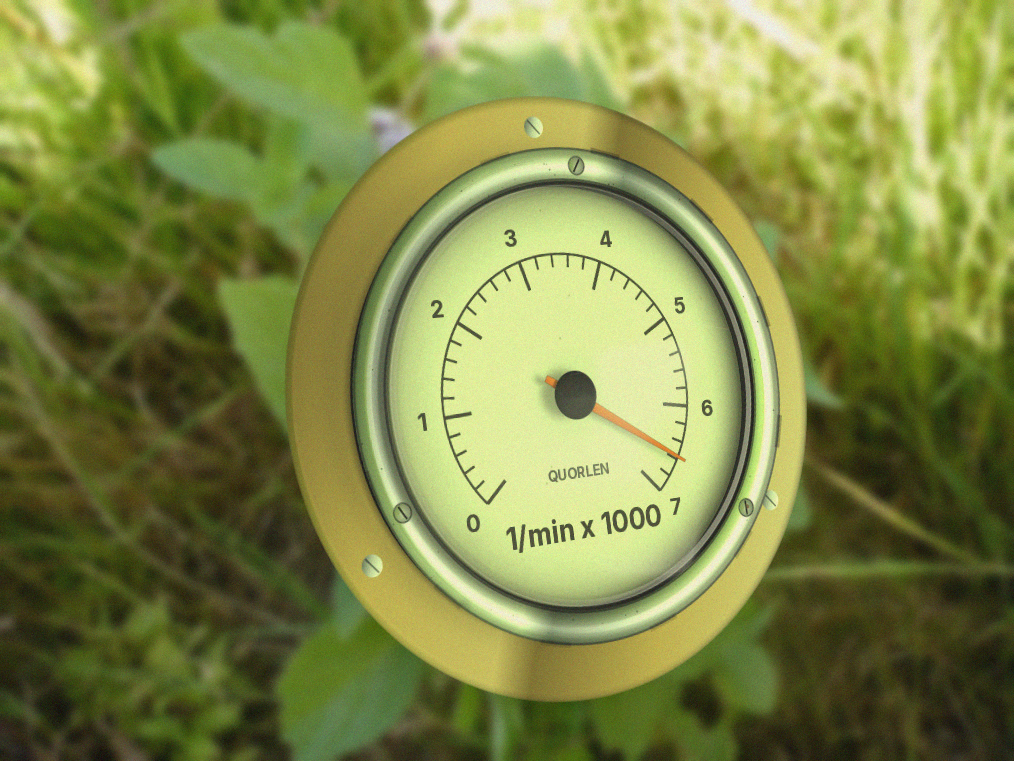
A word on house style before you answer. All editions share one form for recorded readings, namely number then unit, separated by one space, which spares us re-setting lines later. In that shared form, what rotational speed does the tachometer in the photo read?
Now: 6600 rpm
